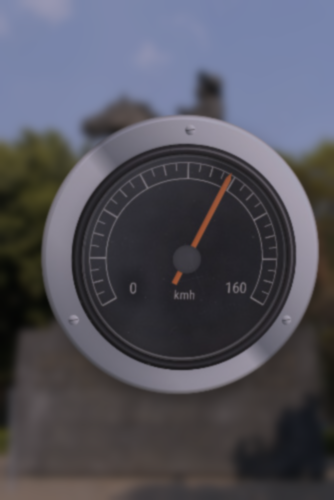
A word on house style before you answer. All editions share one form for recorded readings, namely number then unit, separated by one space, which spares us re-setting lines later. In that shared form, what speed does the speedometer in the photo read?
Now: 97.5 km/h
